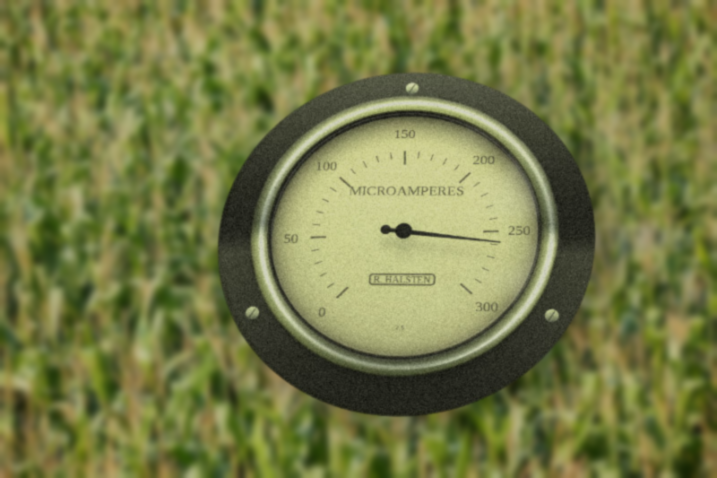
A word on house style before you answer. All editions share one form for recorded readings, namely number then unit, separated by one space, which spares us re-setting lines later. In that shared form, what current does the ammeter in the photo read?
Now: 260 µA
